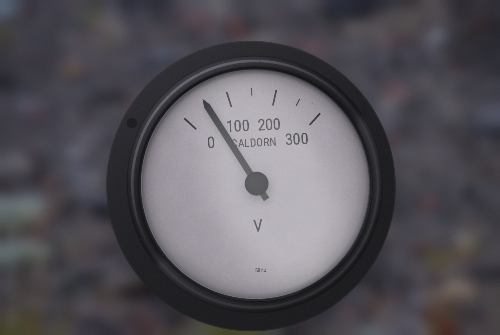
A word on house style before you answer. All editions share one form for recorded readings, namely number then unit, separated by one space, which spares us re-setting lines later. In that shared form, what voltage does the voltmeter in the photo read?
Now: 50 V
